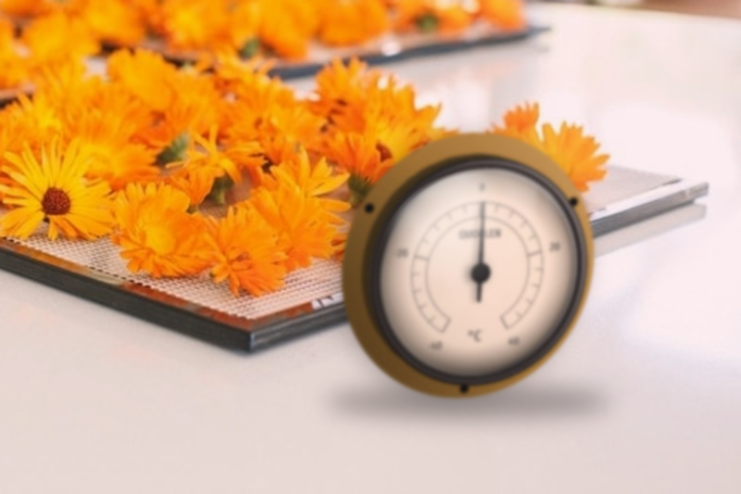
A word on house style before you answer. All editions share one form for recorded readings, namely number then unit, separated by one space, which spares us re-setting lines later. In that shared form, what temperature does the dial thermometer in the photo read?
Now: 0 °C
